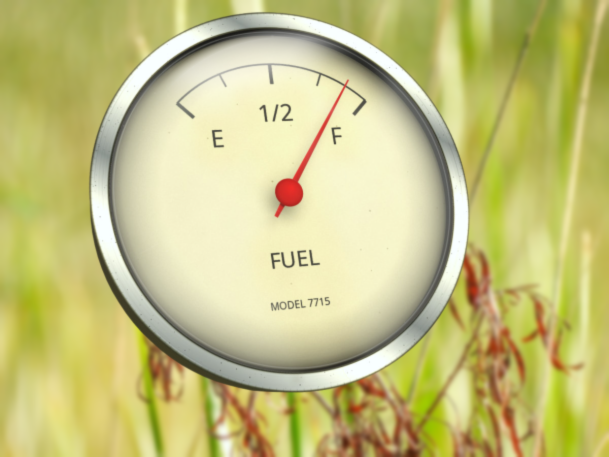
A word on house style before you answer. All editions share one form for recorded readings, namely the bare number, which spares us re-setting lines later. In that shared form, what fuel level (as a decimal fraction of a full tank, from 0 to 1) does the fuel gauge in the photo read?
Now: 0.875
